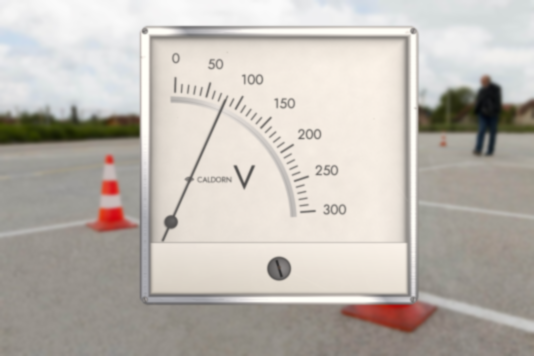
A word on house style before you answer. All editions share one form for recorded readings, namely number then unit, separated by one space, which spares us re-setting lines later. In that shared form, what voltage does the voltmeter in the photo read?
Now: 80 V
